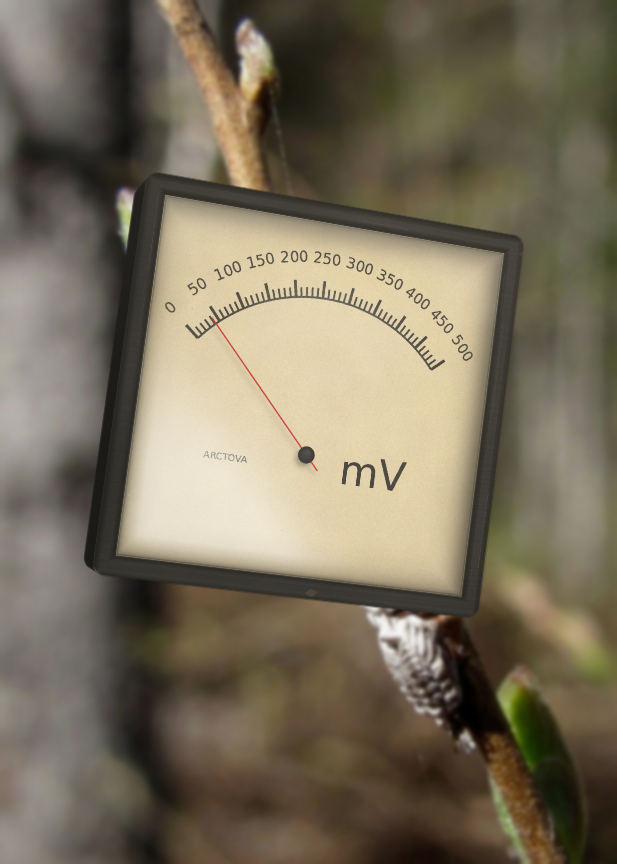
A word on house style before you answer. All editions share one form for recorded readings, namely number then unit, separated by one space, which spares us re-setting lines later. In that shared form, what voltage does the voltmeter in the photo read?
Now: 40 mV
